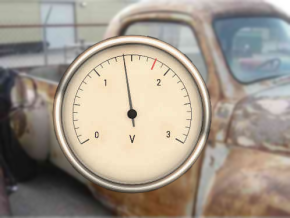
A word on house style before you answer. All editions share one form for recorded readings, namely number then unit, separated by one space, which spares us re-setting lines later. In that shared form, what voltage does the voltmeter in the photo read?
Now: 1.4 V
